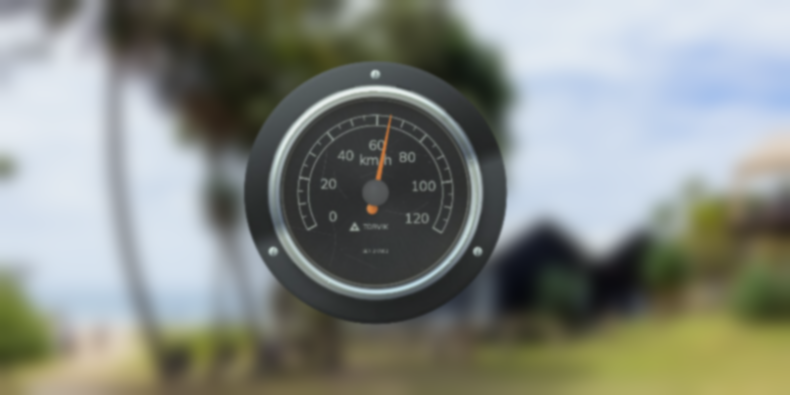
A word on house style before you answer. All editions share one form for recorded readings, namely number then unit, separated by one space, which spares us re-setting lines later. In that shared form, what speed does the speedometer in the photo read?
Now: 65 km/h
